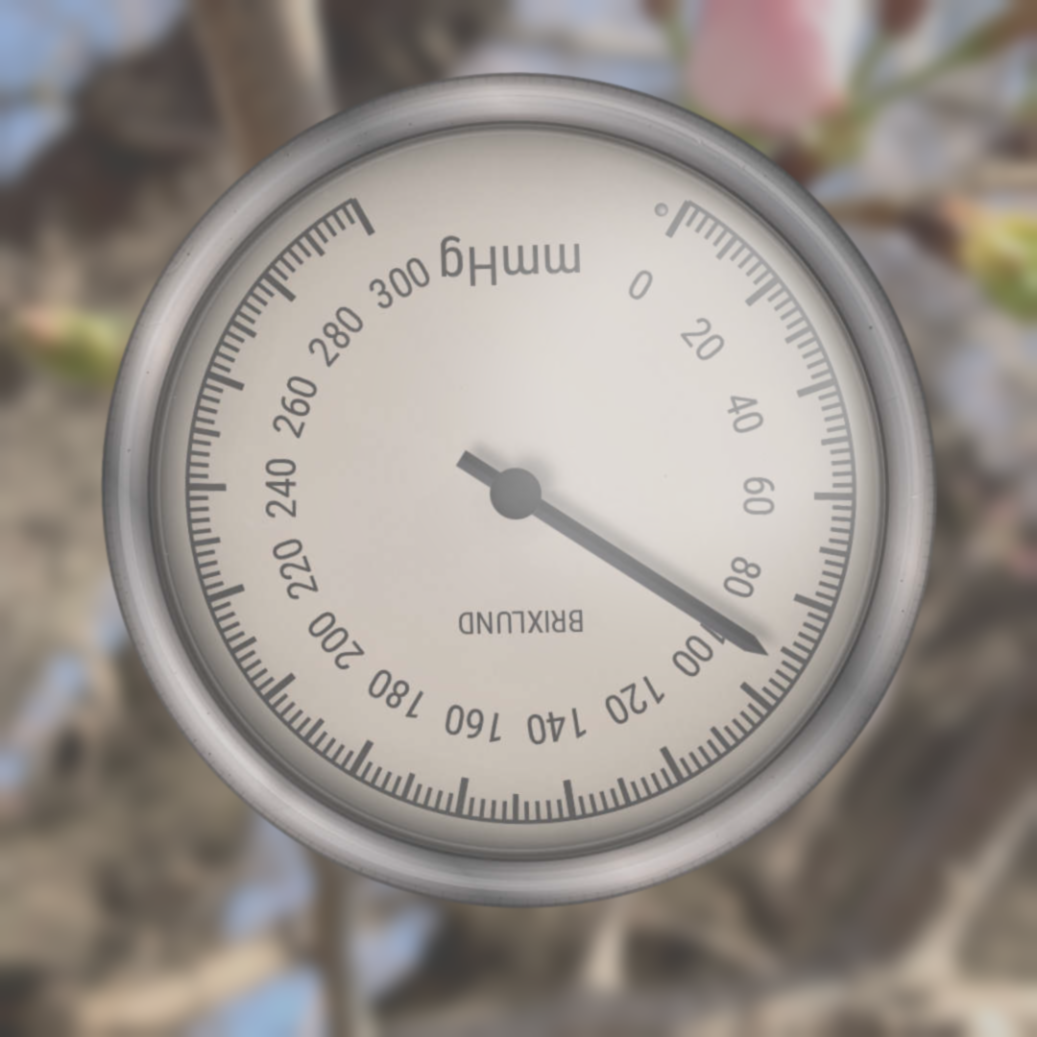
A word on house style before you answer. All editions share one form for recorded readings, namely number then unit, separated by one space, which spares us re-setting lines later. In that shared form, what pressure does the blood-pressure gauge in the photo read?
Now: 92 mmHg
